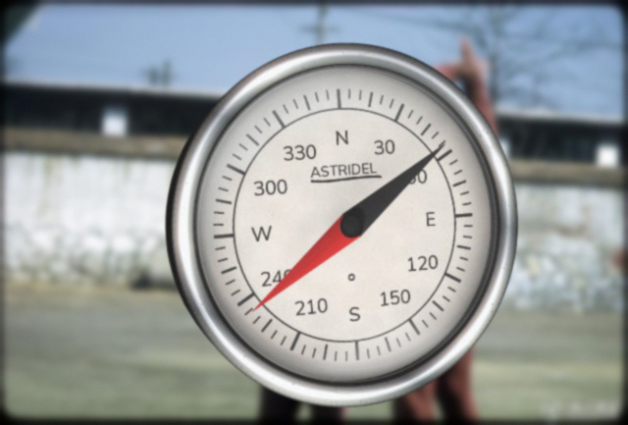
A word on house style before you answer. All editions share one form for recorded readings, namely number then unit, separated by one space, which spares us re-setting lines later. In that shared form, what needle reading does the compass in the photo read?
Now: 235 °
